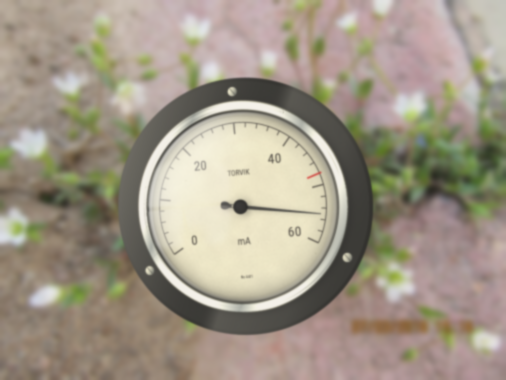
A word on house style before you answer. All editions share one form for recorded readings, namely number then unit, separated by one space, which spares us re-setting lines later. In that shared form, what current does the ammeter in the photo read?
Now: 55 mA
